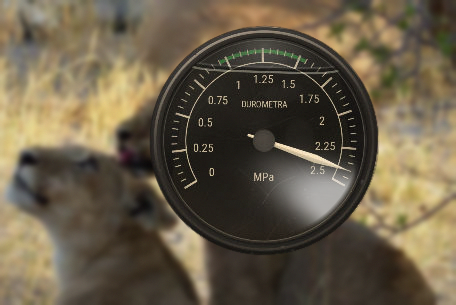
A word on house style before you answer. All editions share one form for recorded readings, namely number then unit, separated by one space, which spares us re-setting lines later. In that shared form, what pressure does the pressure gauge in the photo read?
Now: 2.4 MPa
